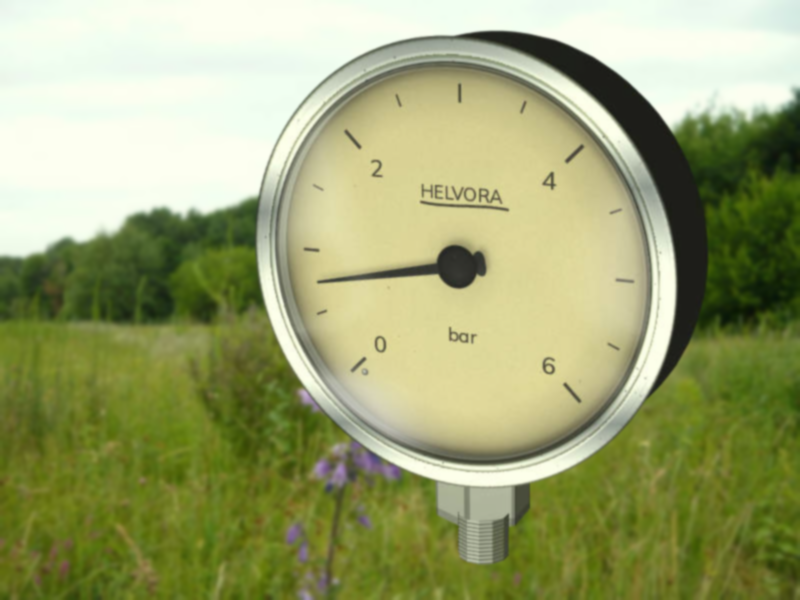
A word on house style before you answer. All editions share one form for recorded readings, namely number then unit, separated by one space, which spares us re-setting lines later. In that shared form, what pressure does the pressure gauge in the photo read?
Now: 0.75 bar
